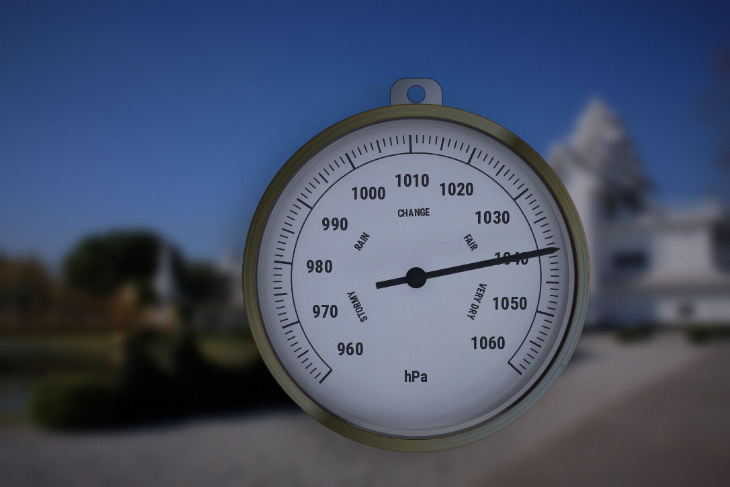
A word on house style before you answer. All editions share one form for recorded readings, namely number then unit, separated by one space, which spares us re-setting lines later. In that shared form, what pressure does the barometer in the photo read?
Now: 1040 hPa
